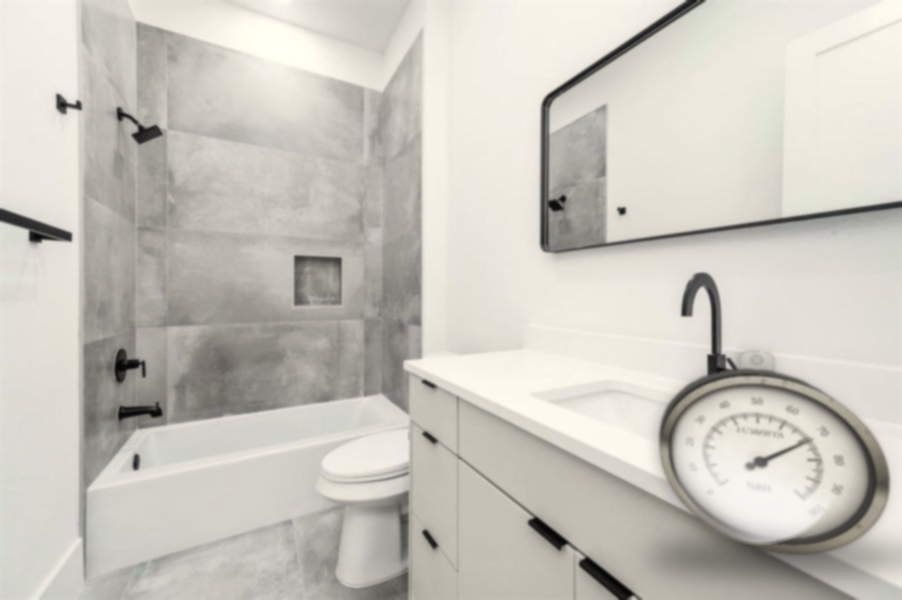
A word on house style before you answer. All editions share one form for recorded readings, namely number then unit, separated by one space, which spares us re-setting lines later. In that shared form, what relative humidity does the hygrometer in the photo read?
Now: 70 %
